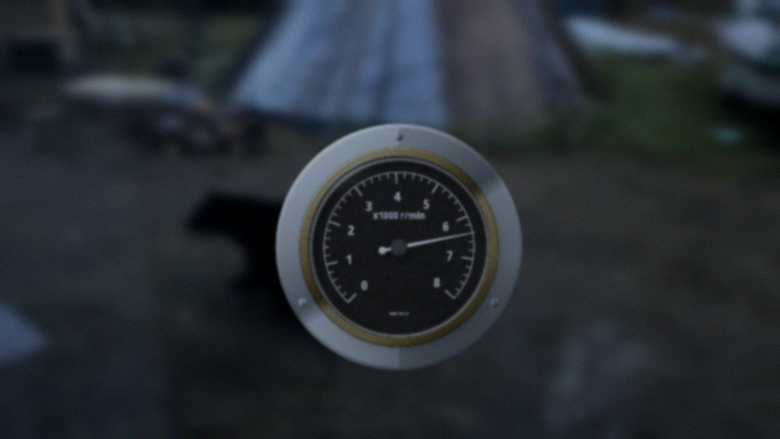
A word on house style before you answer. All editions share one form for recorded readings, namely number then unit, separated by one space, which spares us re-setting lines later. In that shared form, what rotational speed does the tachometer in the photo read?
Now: 6400 rpm
